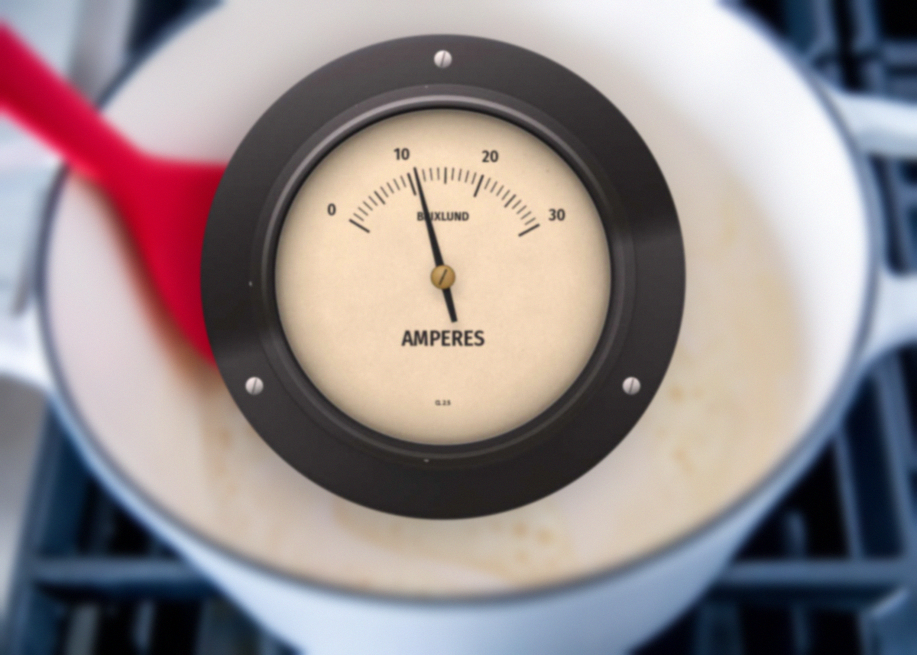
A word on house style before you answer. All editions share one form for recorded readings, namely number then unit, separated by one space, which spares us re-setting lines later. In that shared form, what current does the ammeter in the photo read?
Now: 11 A
